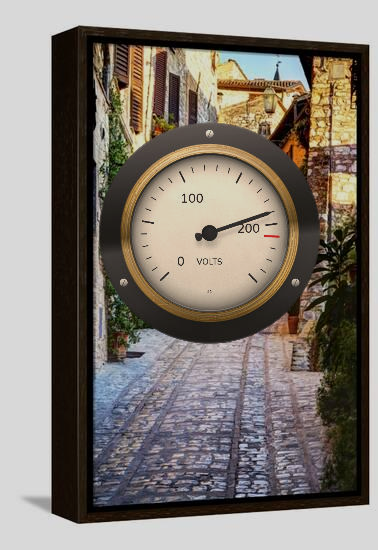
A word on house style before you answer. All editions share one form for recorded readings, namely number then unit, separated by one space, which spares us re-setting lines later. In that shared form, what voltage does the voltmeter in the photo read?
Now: 190 V
